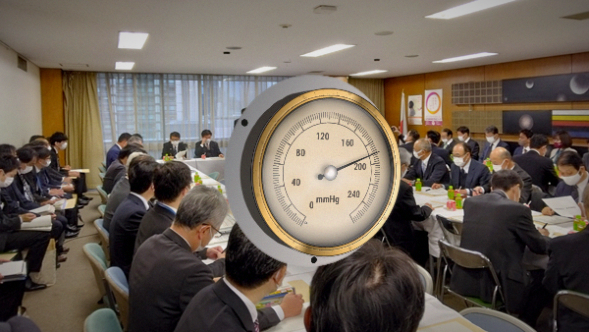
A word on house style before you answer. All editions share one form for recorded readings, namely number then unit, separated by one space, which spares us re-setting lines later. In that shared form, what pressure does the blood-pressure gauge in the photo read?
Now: 190 mmHg
